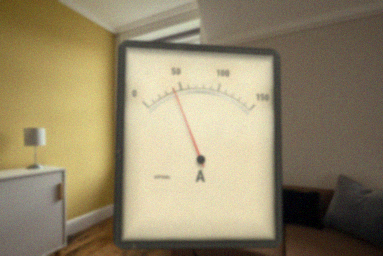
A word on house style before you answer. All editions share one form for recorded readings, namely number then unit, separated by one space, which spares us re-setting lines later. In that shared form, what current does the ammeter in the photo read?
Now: 40 A
